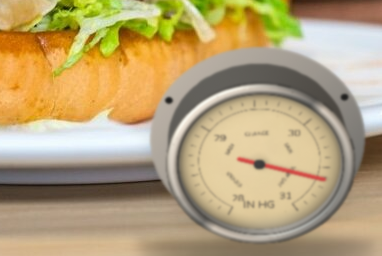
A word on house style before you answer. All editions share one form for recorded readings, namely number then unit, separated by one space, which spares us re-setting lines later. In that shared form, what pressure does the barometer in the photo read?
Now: 30.6 inHg
